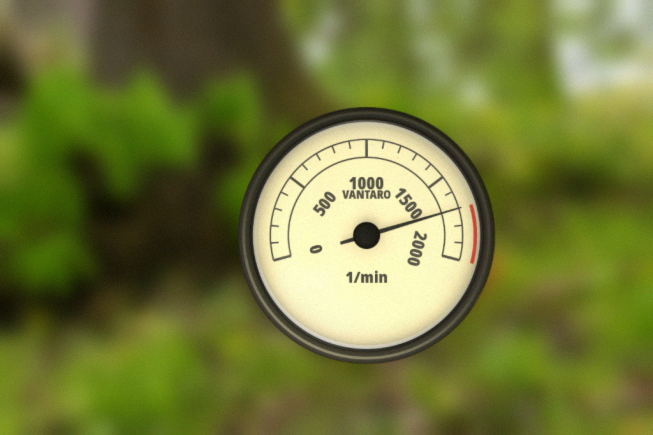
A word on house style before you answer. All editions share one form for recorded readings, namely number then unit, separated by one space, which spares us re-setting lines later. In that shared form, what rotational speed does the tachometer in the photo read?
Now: 1700 rpm
